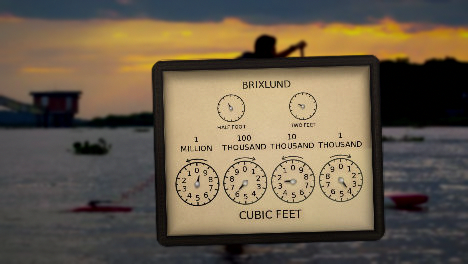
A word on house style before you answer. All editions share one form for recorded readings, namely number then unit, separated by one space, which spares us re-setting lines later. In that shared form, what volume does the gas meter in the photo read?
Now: 962400 ft³
